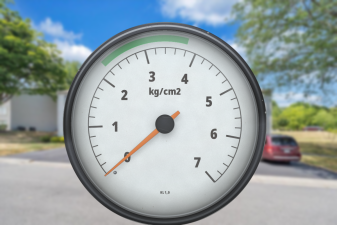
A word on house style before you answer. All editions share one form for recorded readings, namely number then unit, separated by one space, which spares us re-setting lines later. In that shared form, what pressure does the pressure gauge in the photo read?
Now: 0 kg/cm²
